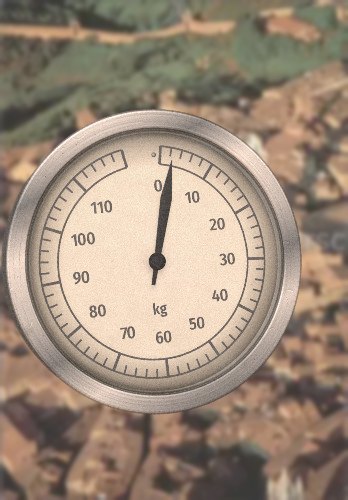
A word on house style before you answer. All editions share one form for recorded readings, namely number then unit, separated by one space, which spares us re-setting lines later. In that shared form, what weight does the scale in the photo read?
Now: 2 kg
